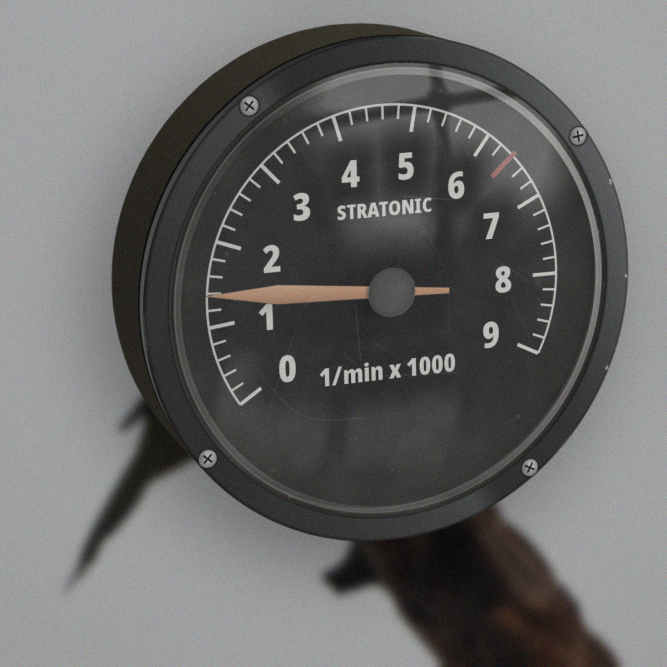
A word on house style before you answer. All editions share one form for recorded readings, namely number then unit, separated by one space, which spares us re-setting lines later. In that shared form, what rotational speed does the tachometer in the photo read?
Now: 1400 rpm
